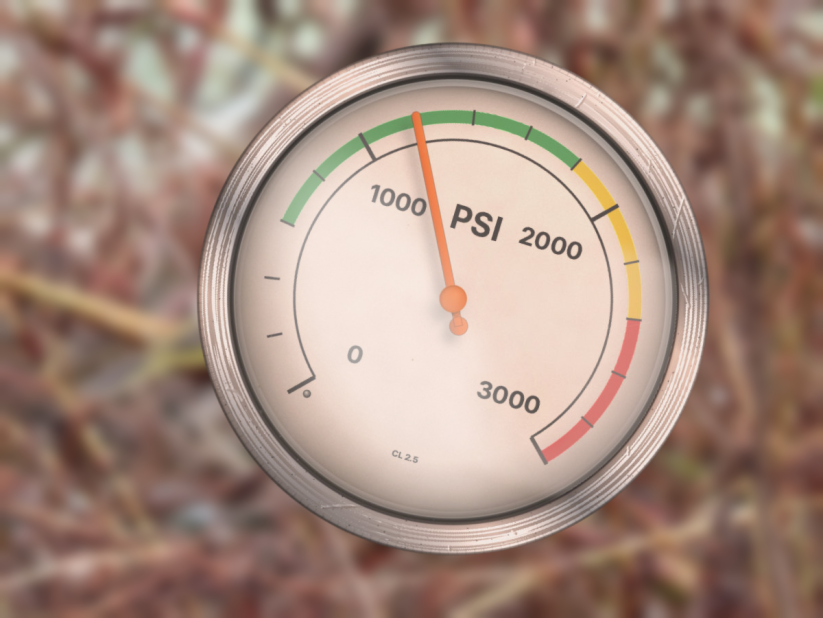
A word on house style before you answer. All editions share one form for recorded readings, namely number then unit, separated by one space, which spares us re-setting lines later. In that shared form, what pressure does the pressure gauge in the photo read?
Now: 1200 psi
